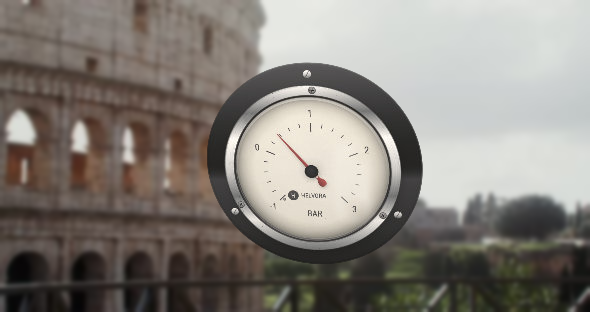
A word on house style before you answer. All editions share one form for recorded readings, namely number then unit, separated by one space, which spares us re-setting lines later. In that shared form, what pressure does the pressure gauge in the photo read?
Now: 0.4 bar
